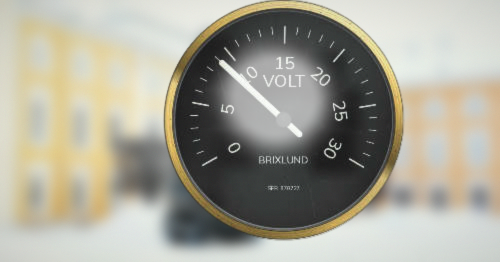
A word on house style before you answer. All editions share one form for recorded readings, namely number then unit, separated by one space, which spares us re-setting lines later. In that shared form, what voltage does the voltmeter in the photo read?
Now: 9 V
